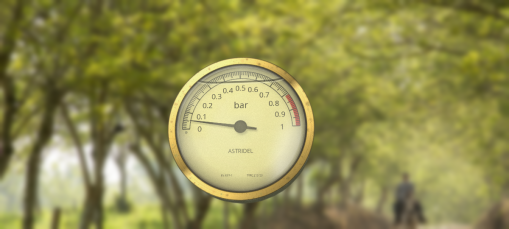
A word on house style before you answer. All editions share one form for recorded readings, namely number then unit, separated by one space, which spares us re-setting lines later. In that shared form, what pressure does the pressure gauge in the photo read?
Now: 0.05 bar
